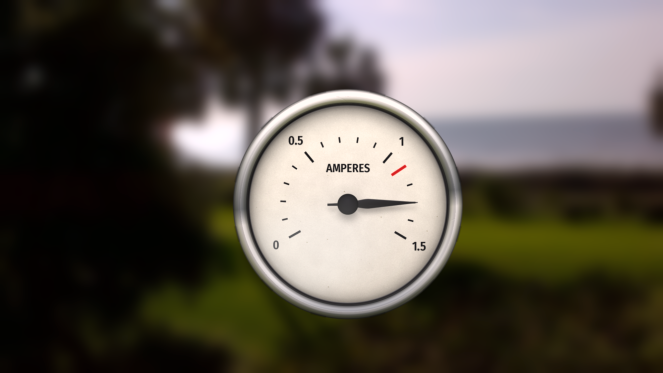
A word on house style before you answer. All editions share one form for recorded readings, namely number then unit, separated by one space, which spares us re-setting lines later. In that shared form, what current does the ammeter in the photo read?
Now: 1.3 A
